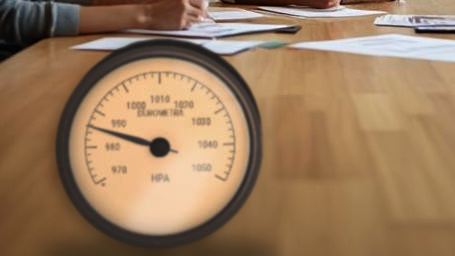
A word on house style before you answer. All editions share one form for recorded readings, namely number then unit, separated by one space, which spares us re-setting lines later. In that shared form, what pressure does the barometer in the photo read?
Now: 986 hPa
